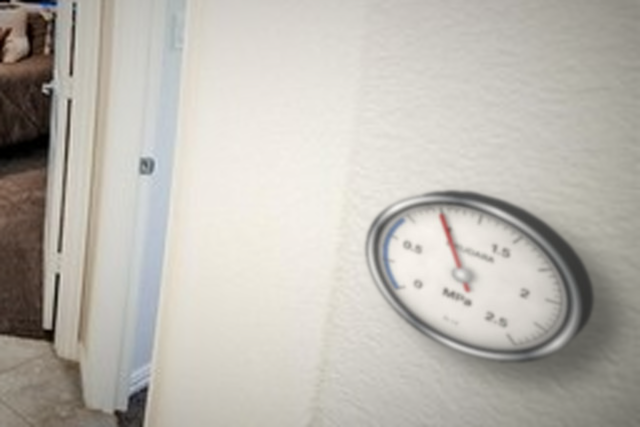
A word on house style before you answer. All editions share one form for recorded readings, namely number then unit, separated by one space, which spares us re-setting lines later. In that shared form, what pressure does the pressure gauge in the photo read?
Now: 1 MPa
